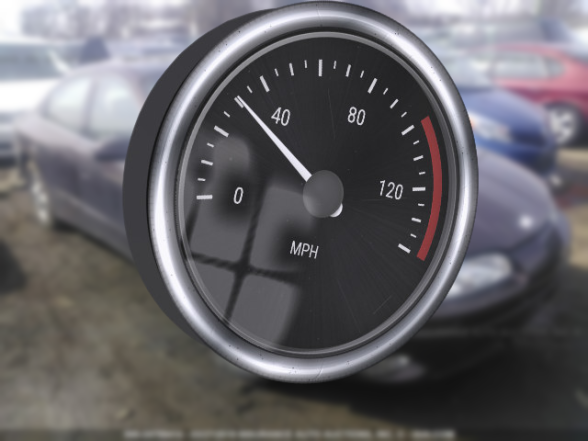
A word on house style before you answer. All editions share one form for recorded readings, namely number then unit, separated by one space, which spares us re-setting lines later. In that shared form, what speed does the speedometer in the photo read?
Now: 30 mph
